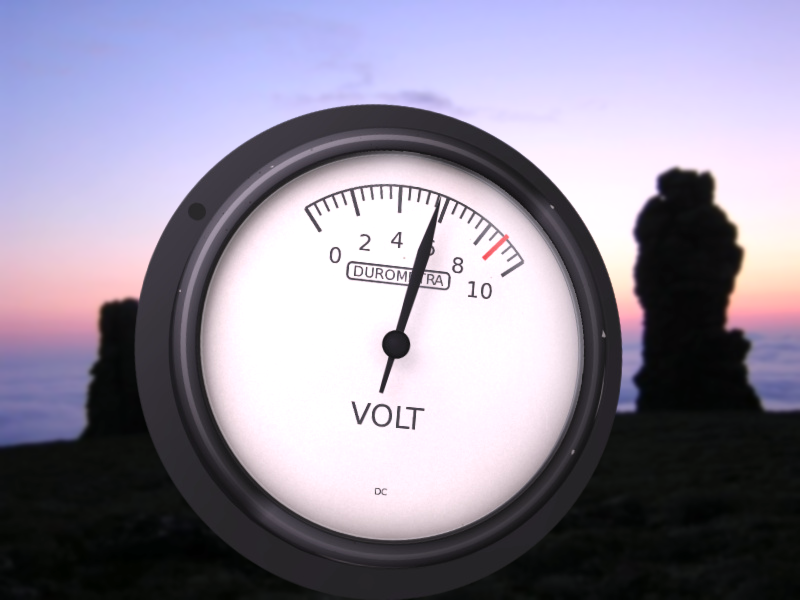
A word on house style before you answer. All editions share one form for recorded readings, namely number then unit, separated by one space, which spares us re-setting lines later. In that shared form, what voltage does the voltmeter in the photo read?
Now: 5.6 V
